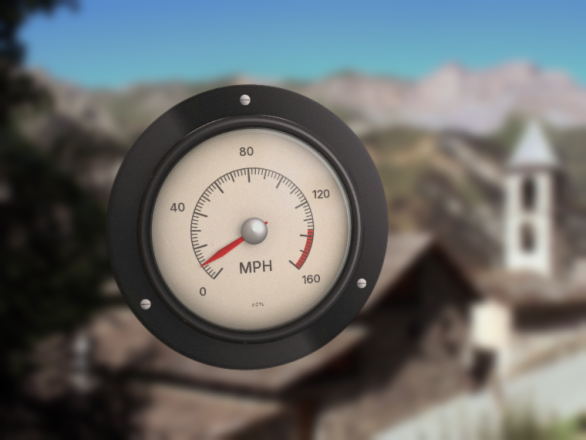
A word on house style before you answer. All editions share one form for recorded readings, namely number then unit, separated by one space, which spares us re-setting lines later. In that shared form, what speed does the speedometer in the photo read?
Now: 10 mph
